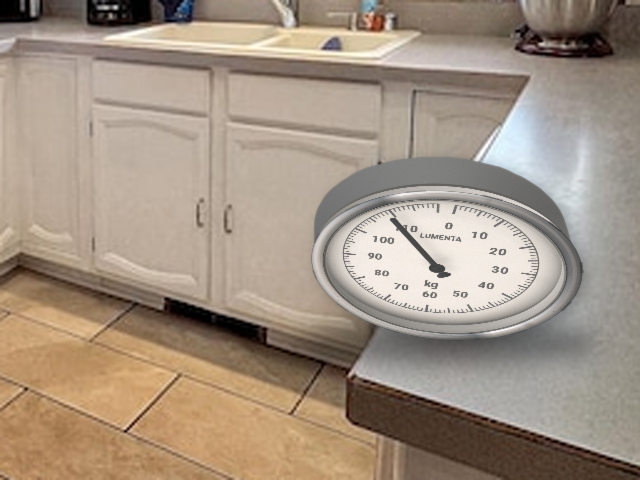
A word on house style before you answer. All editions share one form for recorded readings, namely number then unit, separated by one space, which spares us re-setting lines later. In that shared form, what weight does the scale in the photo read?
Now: 110 kg
